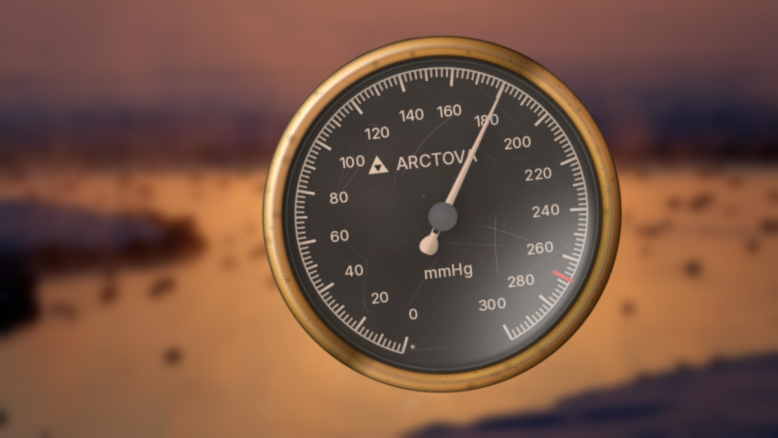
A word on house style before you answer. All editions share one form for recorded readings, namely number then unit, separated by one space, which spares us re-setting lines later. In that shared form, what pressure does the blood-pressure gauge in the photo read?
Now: 180 mmHg
